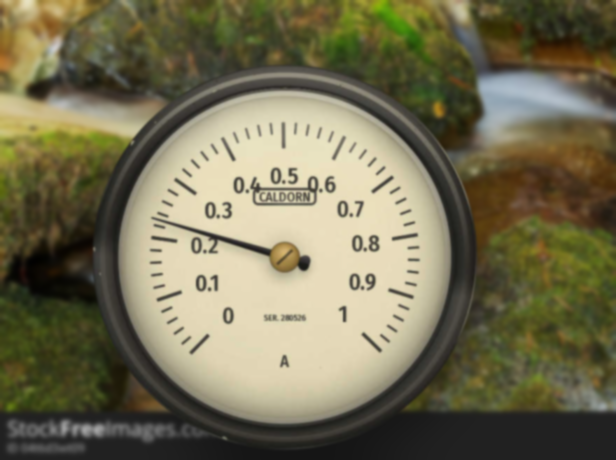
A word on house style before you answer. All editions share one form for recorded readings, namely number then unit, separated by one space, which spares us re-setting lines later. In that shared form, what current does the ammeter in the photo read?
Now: 0.23 A
